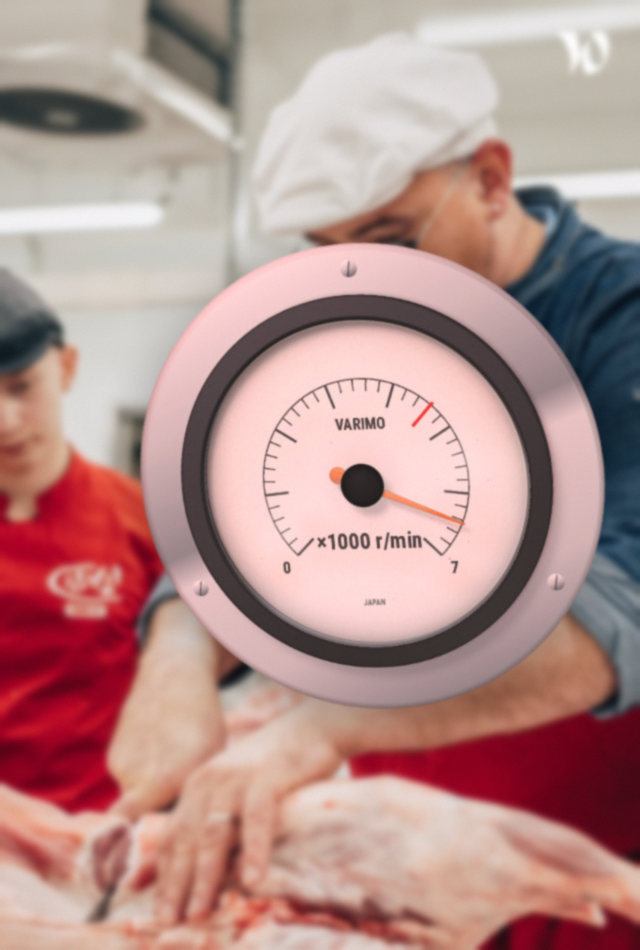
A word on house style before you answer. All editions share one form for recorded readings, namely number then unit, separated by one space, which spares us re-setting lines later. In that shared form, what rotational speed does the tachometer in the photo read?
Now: 6400 rpm
